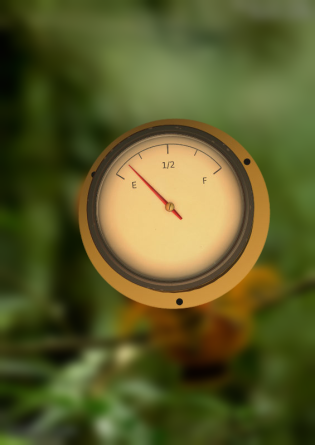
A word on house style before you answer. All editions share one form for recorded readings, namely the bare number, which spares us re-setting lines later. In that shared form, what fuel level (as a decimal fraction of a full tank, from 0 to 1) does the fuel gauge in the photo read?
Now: 0.125
